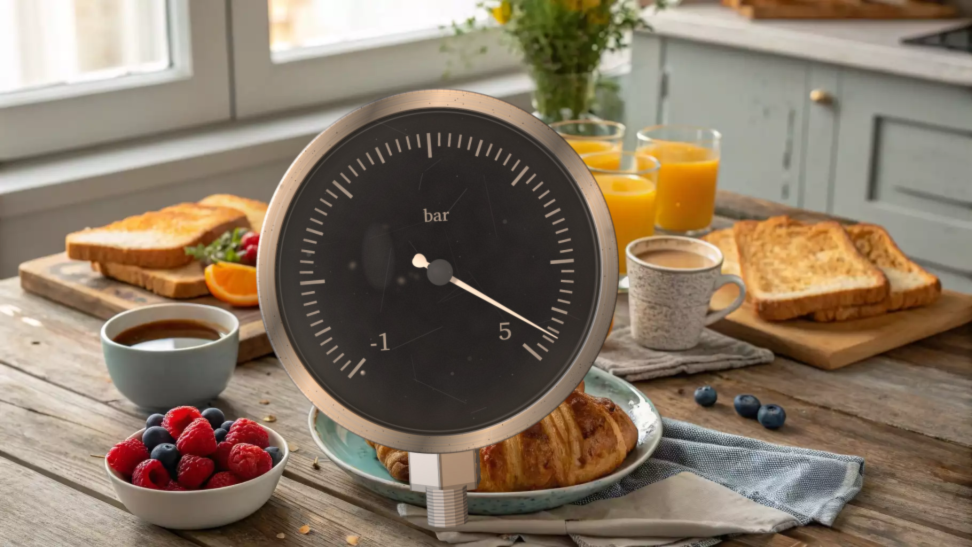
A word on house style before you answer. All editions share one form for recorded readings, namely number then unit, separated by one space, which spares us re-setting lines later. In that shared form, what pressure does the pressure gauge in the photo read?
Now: 4.75 bar
